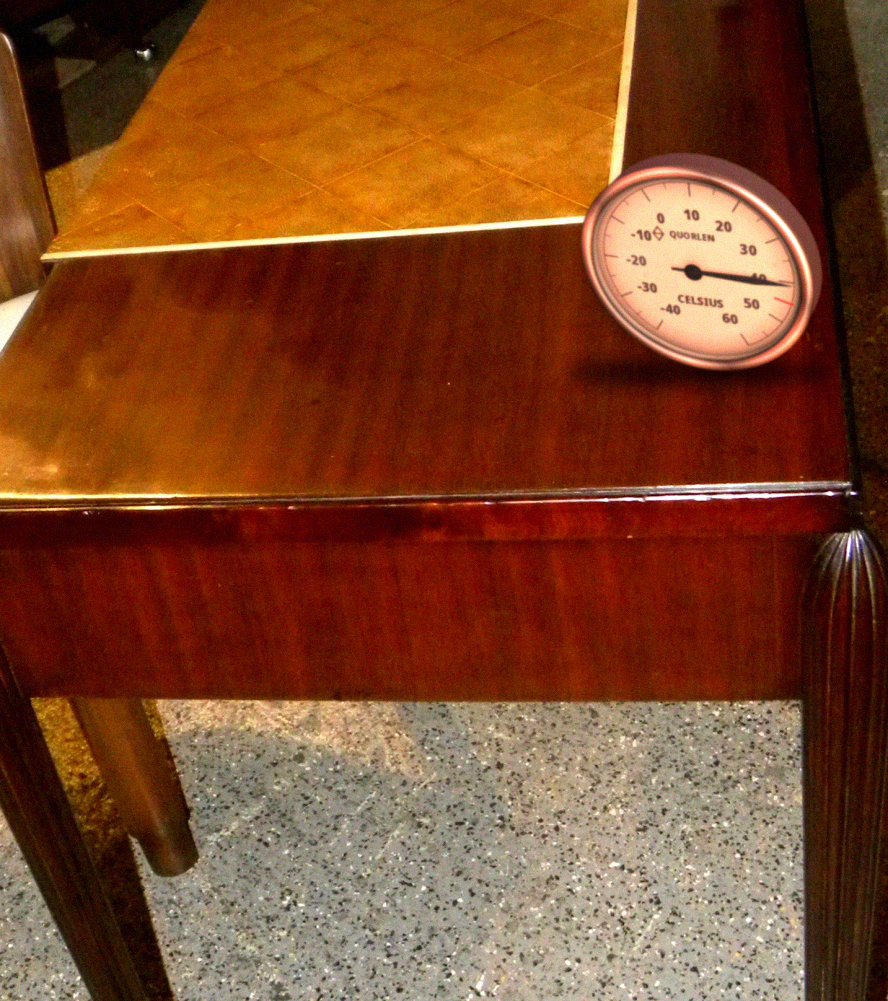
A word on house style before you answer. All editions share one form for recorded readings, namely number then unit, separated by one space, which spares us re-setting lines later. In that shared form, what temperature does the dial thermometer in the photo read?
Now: 40 °C
